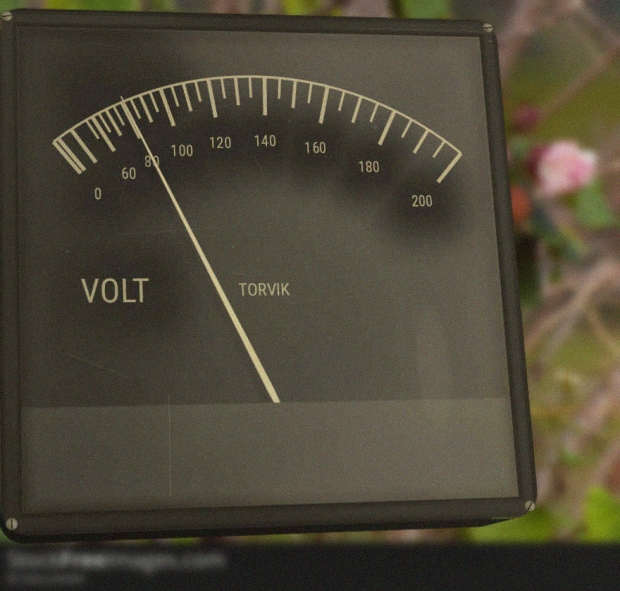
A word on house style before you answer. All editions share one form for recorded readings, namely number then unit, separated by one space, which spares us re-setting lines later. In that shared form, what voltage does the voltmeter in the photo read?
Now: 80 V
